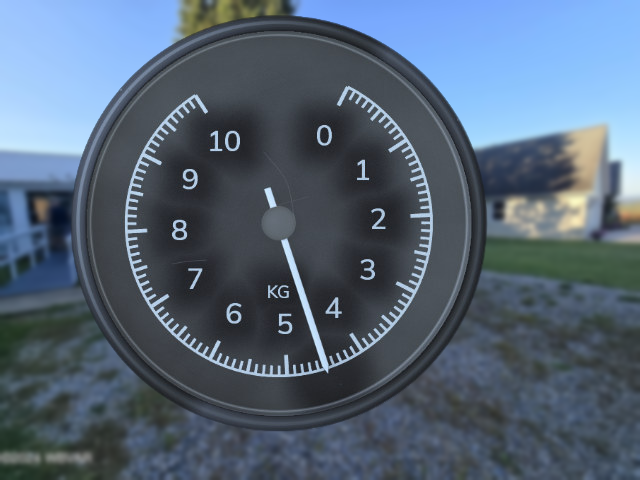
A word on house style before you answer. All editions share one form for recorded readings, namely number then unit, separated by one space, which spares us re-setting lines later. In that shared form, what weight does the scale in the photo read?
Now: 4.5 kg
